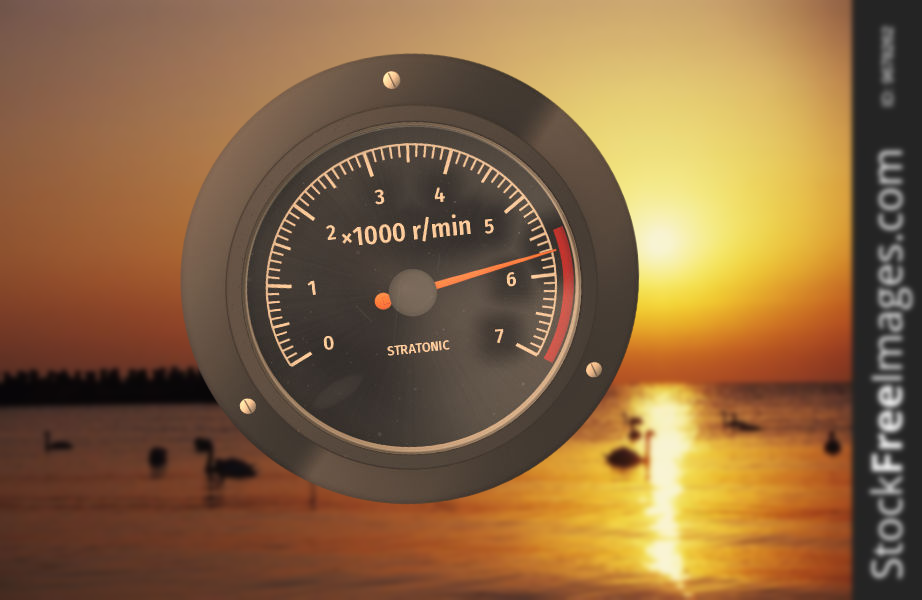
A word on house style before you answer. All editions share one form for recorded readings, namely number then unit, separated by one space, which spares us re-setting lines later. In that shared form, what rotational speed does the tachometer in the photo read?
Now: 5700 rpm
